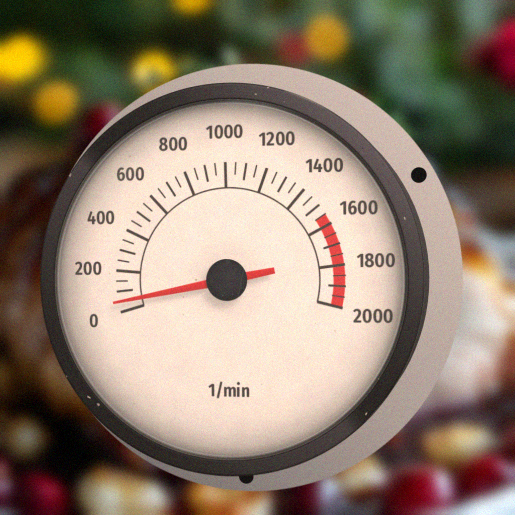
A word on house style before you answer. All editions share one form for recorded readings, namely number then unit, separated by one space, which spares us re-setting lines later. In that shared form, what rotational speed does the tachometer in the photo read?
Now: 50 rpm
